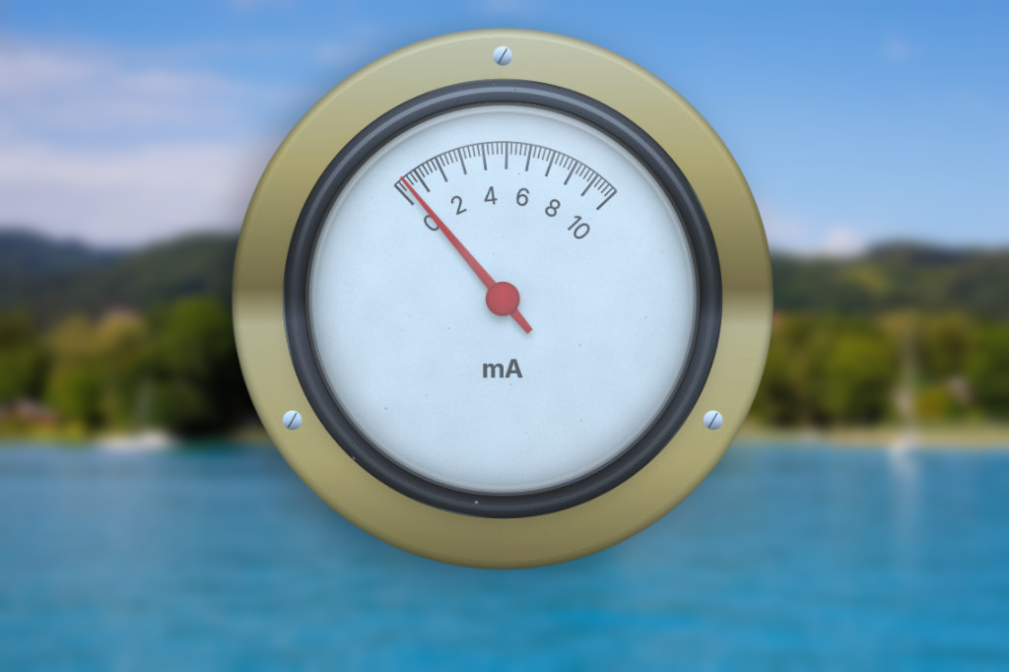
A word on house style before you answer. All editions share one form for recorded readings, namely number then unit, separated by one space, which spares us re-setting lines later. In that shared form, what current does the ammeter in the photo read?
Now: 0.4 mA
